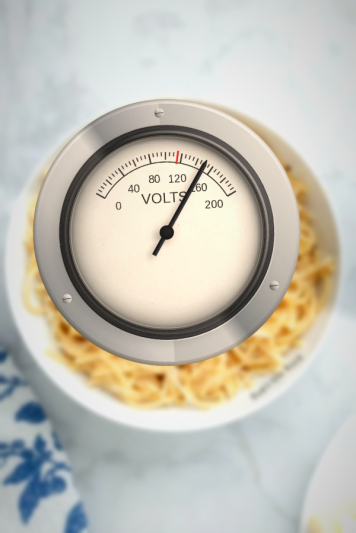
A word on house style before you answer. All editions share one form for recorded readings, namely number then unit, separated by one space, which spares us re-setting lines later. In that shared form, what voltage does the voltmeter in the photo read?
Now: 150 V
